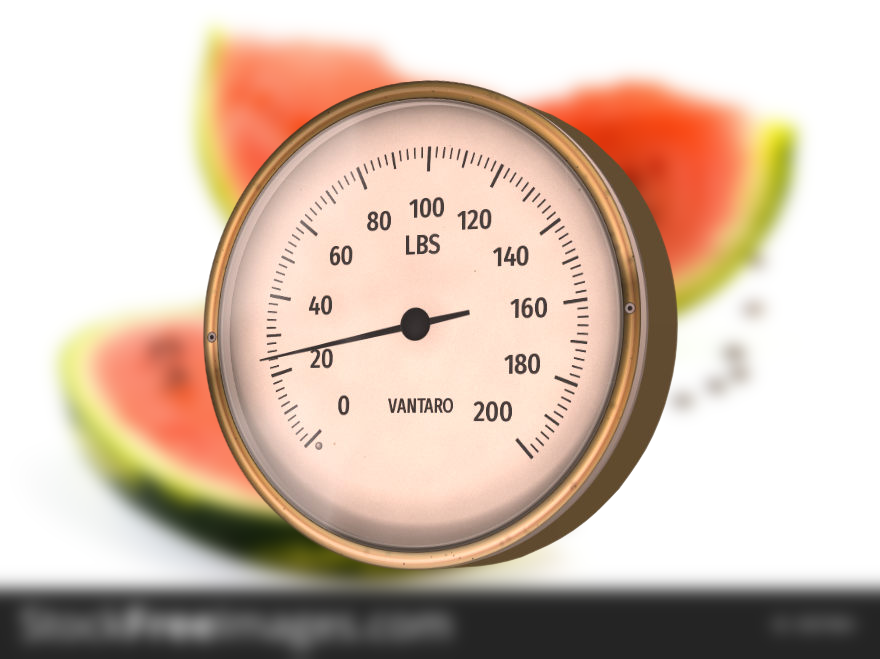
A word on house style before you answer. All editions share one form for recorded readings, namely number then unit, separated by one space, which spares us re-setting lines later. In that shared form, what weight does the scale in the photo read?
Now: 24 lb
